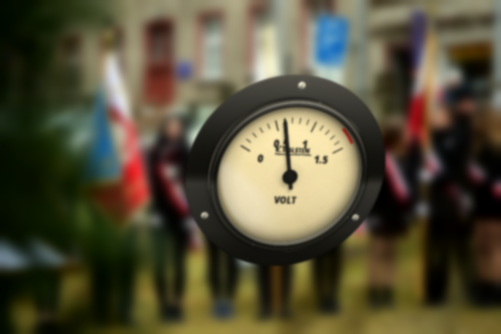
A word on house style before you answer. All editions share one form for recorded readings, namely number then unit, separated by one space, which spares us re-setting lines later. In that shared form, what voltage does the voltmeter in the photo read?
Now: 0.6 V
